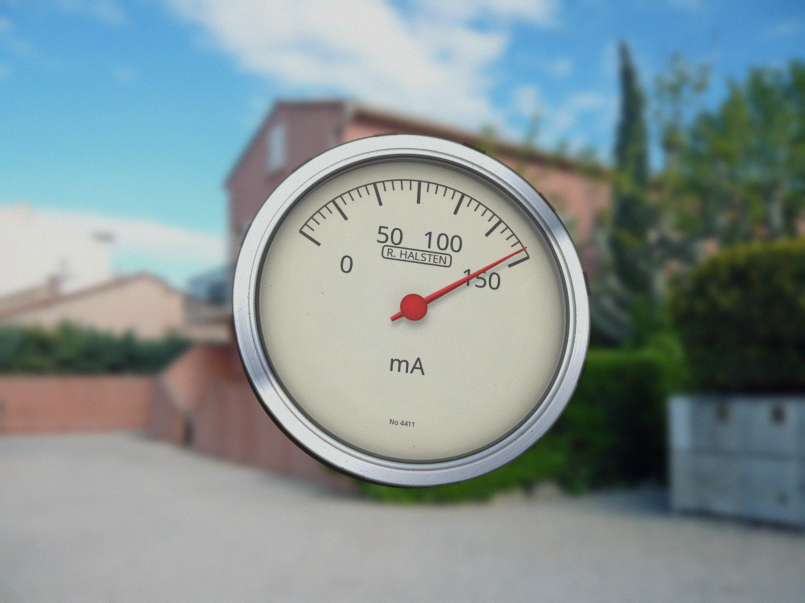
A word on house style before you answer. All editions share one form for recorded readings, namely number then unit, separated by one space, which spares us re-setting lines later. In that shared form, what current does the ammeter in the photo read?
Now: 145 mA
